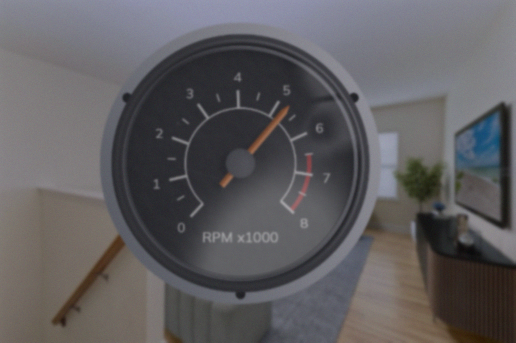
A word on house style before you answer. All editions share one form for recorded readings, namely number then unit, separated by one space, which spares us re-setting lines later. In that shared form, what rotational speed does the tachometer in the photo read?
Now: 5250 rpm
